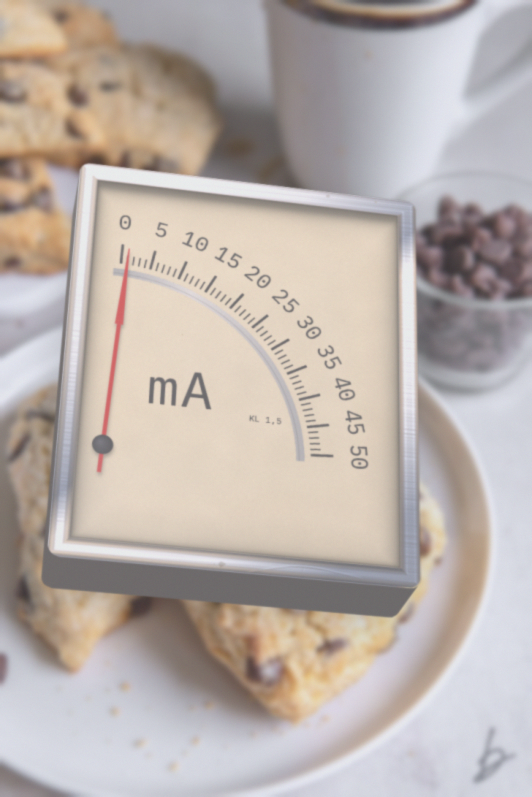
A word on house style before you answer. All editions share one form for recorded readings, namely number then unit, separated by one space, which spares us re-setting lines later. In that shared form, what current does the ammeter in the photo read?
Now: 1 mA
